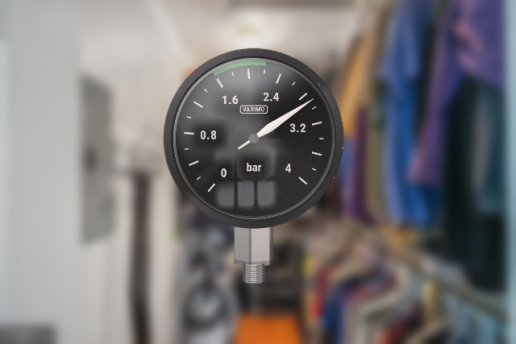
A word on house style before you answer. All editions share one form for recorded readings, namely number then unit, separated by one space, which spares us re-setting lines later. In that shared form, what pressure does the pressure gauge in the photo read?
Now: 2.9 bar
